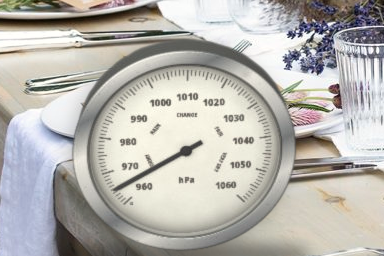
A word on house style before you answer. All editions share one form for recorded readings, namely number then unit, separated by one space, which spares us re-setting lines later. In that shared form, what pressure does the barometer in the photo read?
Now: 965 hPa
